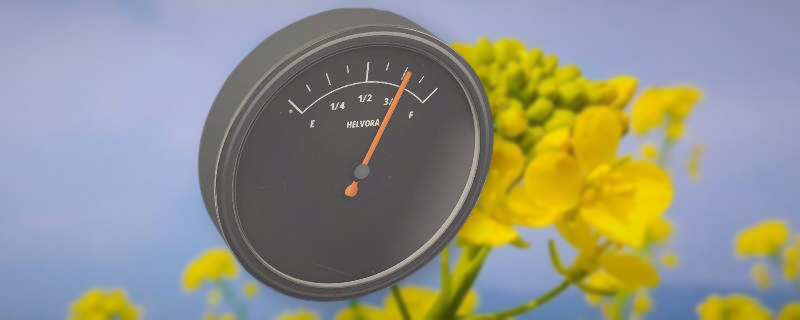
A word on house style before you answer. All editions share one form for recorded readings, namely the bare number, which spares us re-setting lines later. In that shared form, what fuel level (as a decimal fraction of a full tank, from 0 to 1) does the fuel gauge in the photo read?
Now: 0.75
